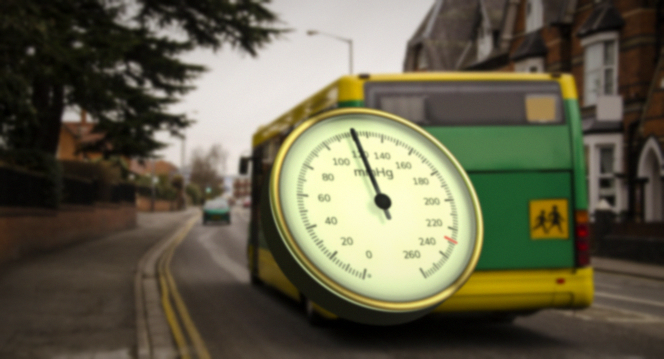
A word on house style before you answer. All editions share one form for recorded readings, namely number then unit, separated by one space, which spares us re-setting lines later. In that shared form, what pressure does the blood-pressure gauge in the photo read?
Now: 120 mmHg
